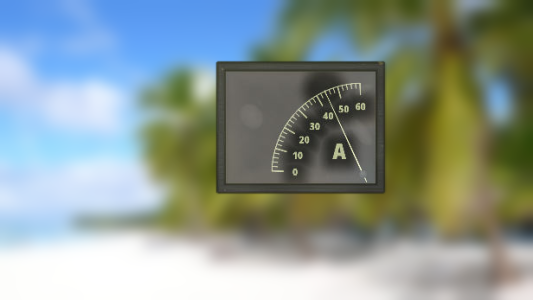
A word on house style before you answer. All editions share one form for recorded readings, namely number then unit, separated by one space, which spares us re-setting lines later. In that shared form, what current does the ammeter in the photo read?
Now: 44 A
